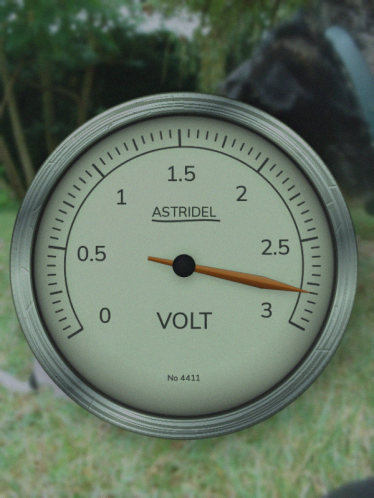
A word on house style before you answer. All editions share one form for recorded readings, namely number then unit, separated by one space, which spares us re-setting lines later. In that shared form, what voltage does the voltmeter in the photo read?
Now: 2.8 V
